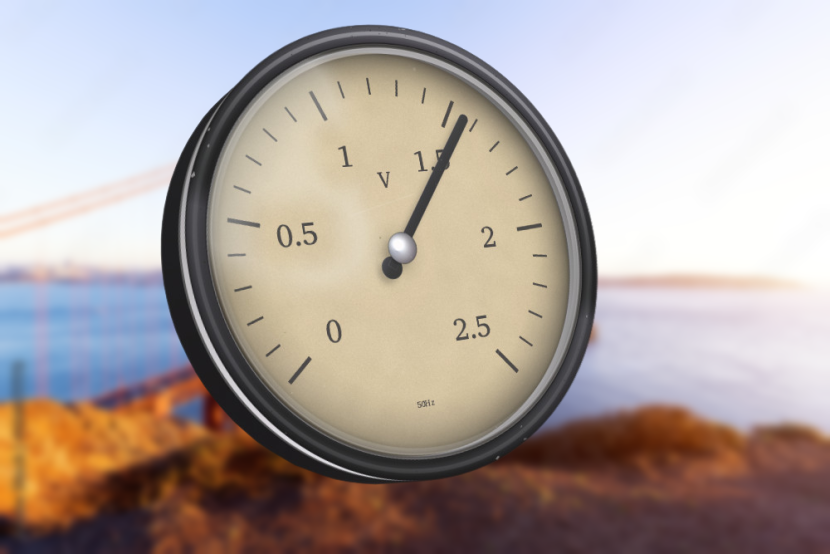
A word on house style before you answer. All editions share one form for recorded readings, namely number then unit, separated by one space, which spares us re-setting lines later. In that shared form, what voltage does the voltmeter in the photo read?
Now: 1.55 V
